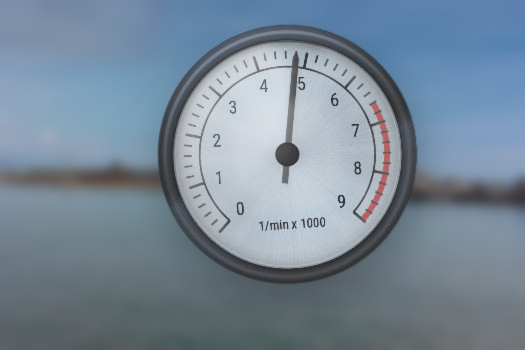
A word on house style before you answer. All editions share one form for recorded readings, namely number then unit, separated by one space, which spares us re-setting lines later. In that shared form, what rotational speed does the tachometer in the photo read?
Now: 4800 rpm
